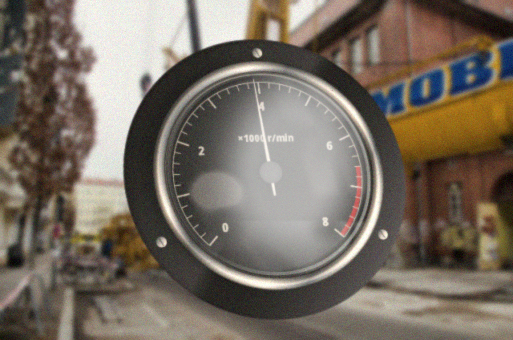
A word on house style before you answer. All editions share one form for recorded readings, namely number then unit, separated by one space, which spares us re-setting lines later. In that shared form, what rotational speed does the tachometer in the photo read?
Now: 3900 rpm
